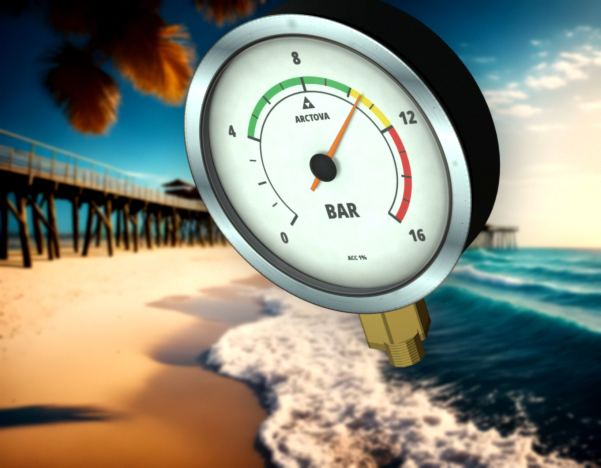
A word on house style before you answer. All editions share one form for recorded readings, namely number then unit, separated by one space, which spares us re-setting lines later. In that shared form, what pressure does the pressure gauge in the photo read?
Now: 10.5 bar
